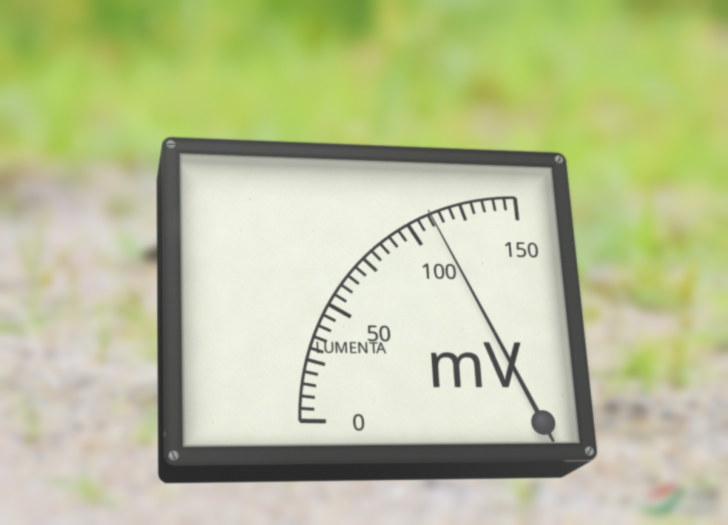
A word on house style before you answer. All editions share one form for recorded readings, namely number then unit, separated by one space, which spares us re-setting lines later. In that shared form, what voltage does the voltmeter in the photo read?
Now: 110 mV
